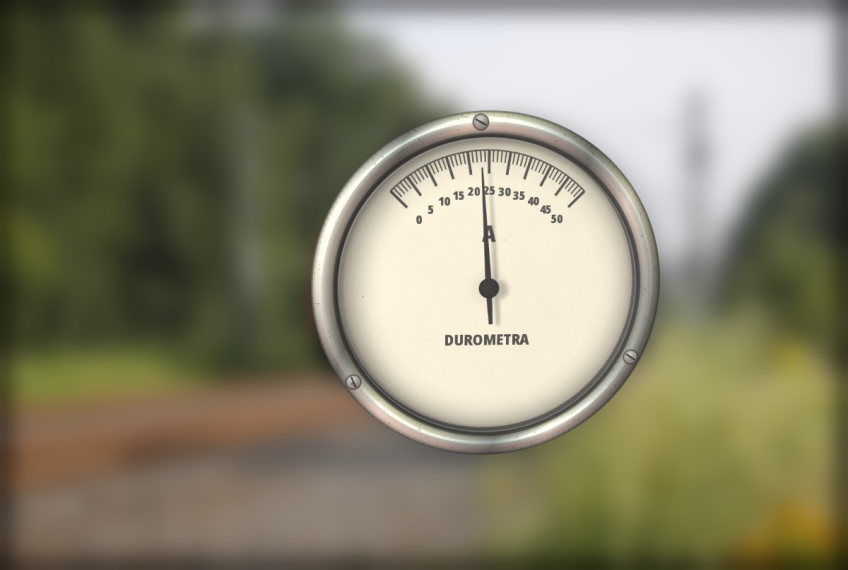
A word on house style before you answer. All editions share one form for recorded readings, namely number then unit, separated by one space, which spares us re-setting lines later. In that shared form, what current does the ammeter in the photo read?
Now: 23 A
